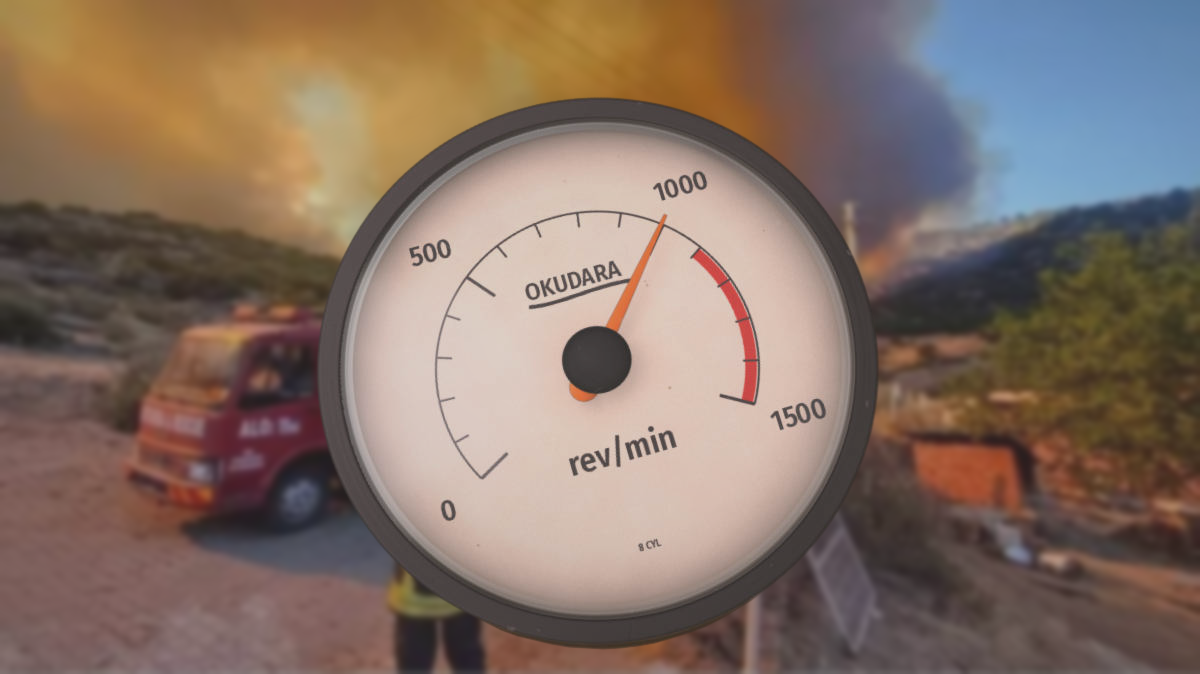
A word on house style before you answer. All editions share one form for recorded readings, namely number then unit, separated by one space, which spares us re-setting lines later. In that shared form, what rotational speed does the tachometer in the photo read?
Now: 1000 rpm
